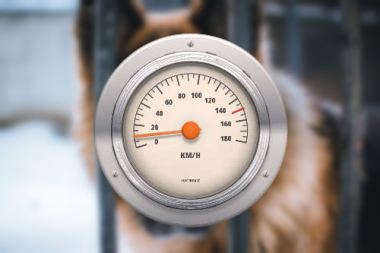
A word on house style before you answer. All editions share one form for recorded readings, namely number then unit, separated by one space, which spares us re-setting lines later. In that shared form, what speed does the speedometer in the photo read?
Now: 10 km/h
